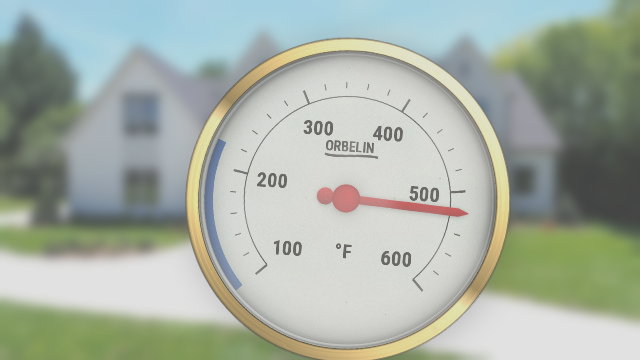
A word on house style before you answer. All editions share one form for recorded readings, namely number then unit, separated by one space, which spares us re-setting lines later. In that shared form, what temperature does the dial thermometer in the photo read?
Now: 520 °F
